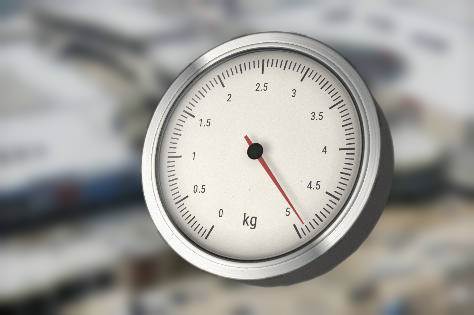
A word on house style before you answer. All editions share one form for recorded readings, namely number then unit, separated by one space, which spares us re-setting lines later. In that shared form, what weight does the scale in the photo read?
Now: 4.9 kg
